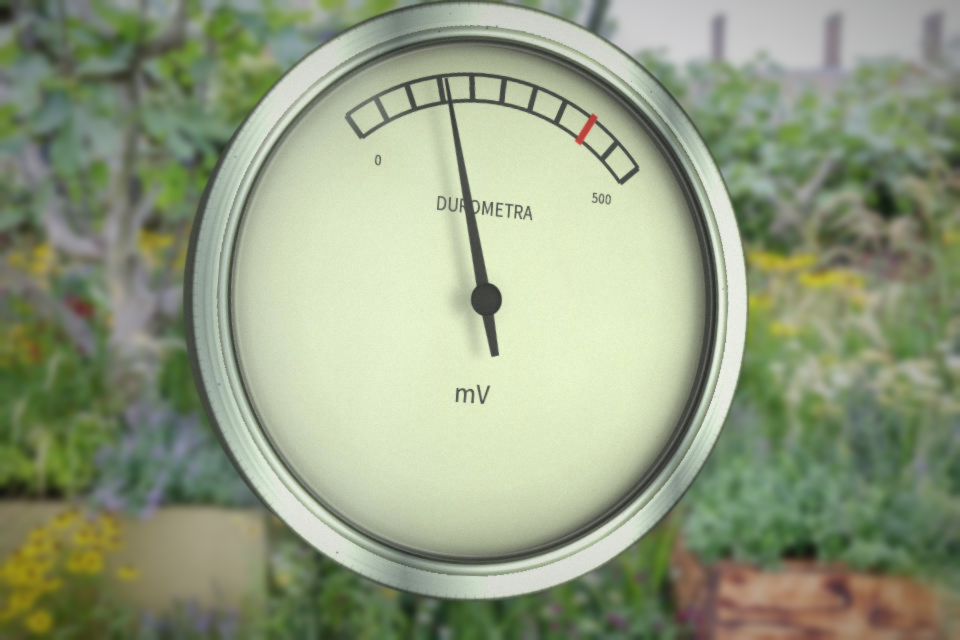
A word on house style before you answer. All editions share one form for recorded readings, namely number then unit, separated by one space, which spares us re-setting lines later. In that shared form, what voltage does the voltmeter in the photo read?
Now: 150 mV
